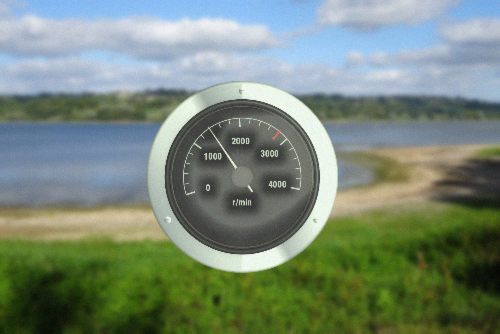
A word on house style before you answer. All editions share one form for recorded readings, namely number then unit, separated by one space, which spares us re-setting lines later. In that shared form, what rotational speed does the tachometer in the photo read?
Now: 1400 rpm
